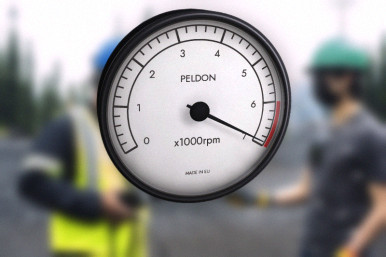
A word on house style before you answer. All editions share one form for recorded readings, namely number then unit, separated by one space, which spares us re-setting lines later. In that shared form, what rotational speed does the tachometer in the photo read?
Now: 6900 rpm
